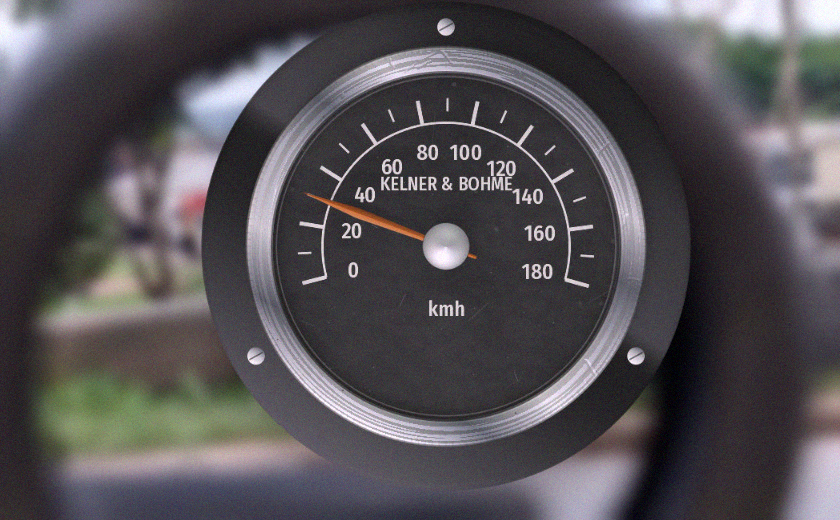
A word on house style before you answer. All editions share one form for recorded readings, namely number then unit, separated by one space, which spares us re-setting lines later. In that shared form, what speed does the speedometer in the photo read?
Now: 30 km/h
